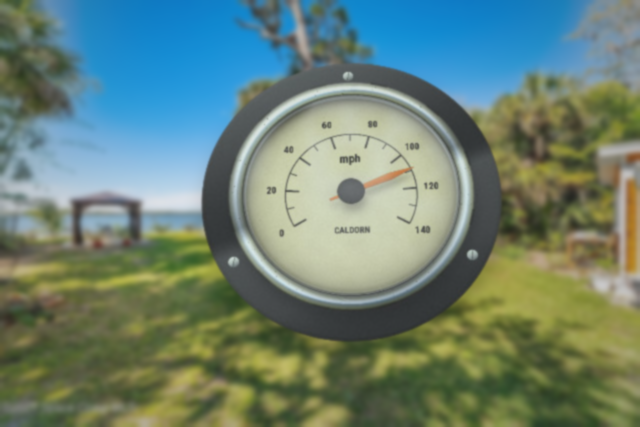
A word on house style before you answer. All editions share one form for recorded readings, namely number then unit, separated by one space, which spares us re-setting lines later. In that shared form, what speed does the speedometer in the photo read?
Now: 110 mph
